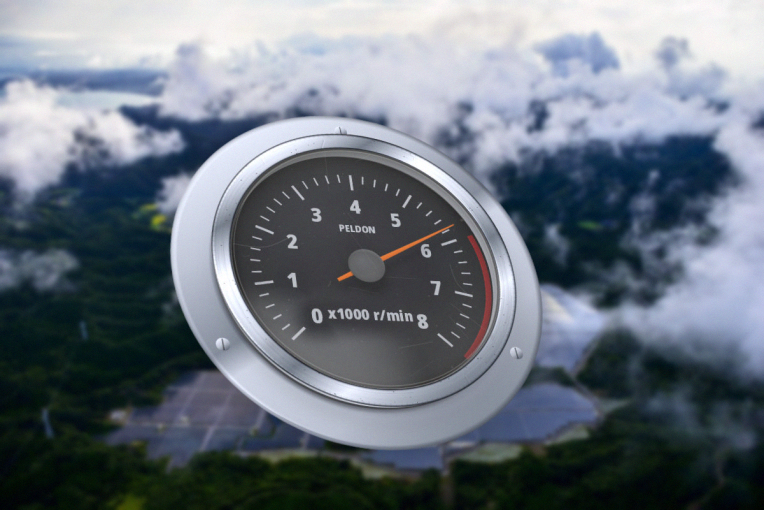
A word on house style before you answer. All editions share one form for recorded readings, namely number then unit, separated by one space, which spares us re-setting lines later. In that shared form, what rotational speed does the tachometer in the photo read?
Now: 5800 rpm
